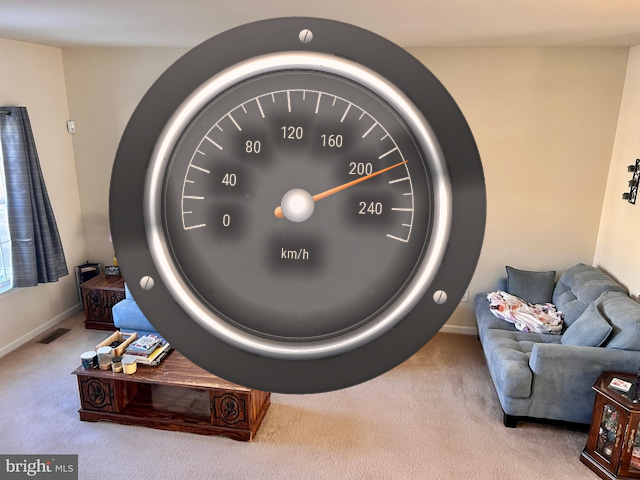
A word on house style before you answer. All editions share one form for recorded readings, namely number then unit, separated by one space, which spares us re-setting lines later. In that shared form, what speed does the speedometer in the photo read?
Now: 210 km/h
